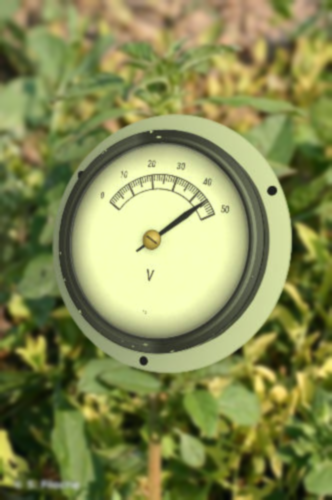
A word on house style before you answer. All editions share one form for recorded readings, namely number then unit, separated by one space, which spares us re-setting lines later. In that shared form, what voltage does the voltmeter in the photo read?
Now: 45 V
